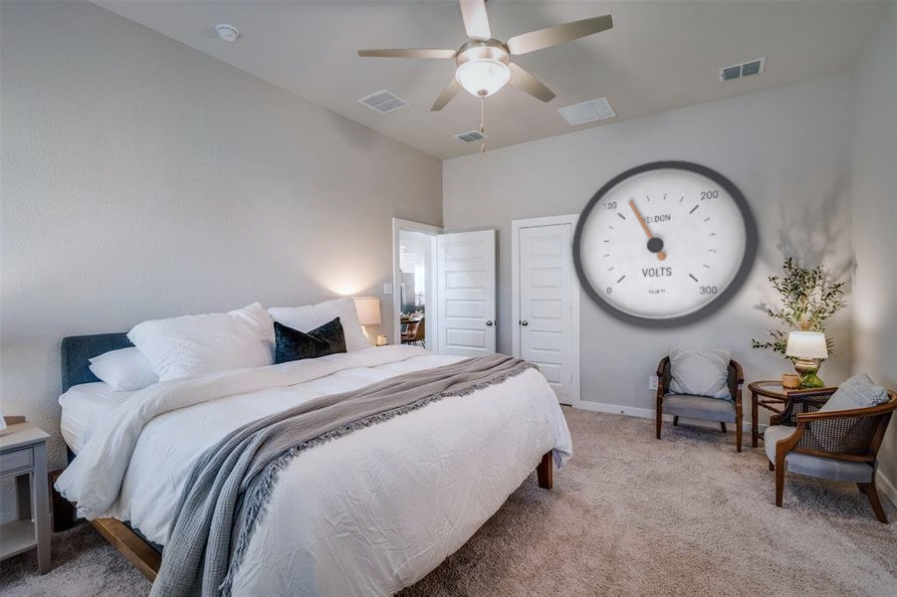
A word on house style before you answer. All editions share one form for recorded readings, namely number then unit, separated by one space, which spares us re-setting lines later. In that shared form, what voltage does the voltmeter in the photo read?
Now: 120 V
